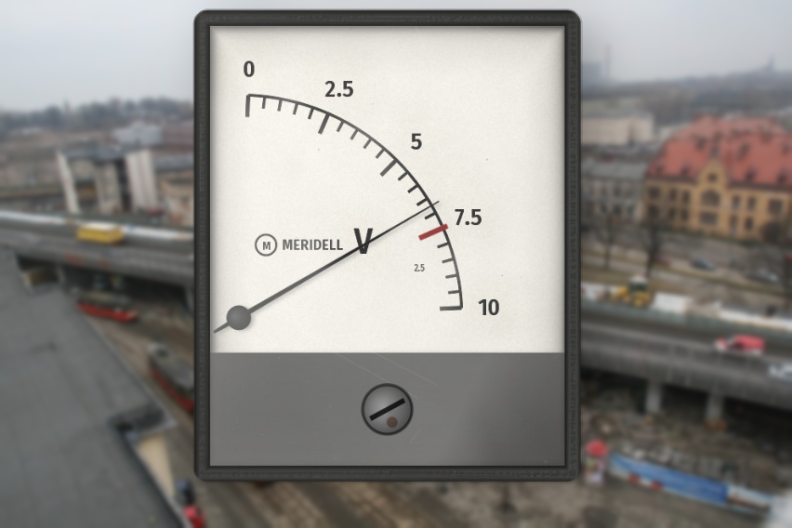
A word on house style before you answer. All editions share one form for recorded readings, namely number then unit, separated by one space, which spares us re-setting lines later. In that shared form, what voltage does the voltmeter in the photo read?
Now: 6.75 V
